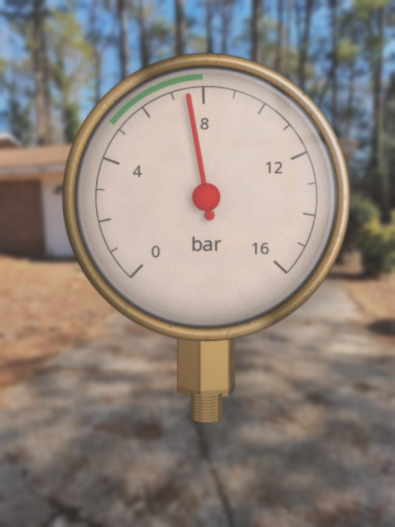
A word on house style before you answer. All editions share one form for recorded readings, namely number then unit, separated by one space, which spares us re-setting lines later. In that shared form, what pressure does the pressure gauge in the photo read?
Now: 7.5 bar
